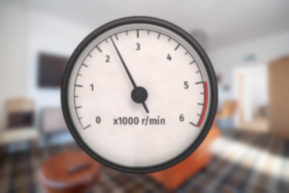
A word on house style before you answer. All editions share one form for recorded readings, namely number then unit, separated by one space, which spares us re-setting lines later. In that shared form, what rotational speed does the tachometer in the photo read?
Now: 2375 rpm
